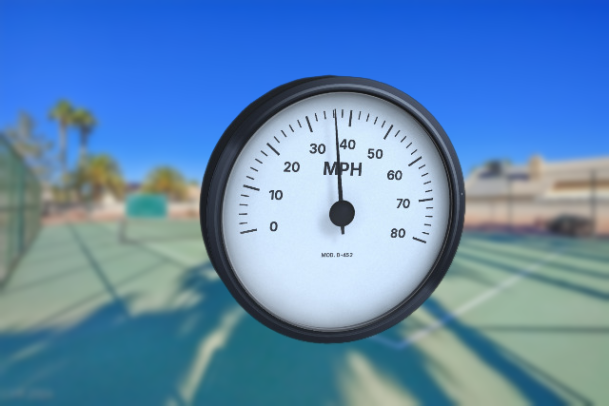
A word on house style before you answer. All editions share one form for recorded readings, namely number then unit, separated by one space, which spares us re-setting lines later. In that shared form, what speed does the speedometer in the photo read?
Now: 36 mph
